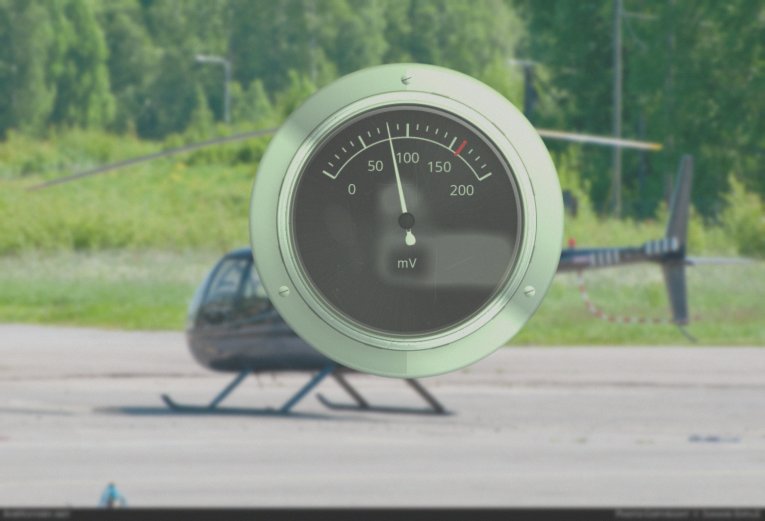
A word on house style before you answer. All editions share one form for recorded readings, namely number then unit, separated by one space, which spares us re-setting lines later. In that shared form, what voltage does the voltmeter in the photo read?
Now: 80 mV
